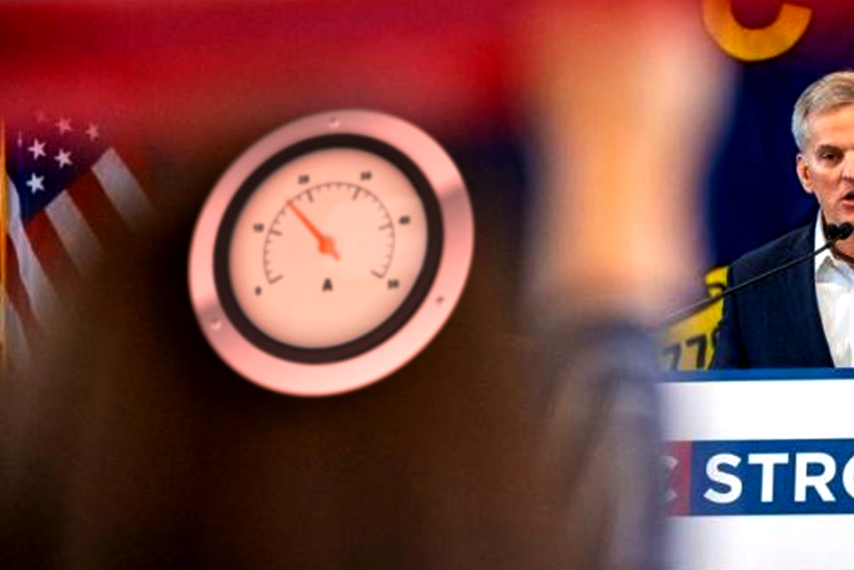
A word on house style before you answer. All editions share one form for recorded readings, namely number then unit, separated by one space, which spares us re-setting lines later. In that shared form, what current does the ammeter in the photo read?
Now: 16 A
